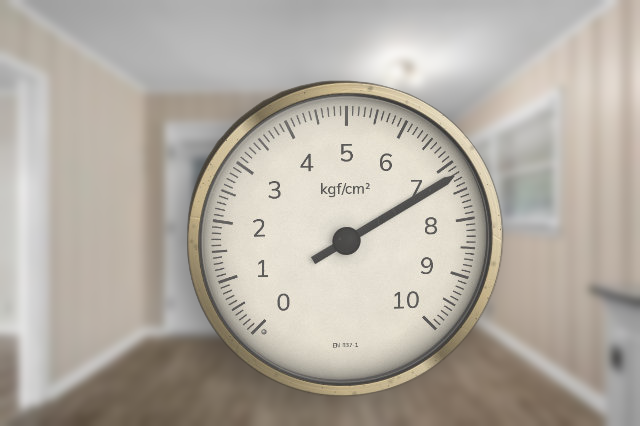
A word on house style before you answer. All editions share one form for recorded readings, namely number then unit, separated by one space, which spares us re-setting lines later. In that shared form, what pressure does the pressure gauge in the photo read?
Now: 7.2 kg/cm²
